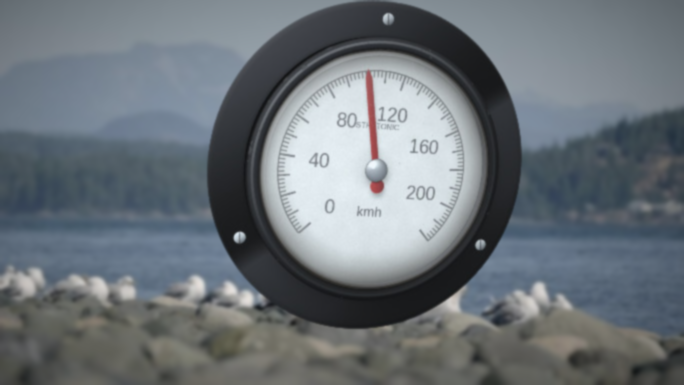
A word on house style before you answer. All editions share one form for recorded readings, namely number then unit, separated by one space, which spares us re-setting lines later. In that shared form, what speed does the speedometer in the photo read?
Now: 100 km/h
